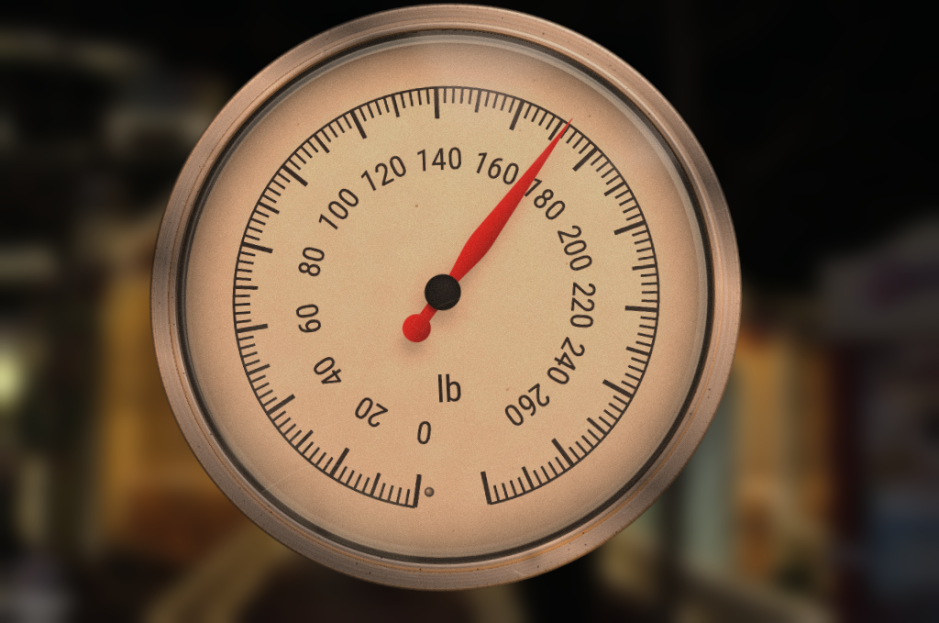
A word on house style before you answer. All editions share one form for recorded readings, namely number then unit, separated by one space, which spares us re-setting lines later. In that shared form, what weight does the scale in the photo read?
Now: 172 lb
